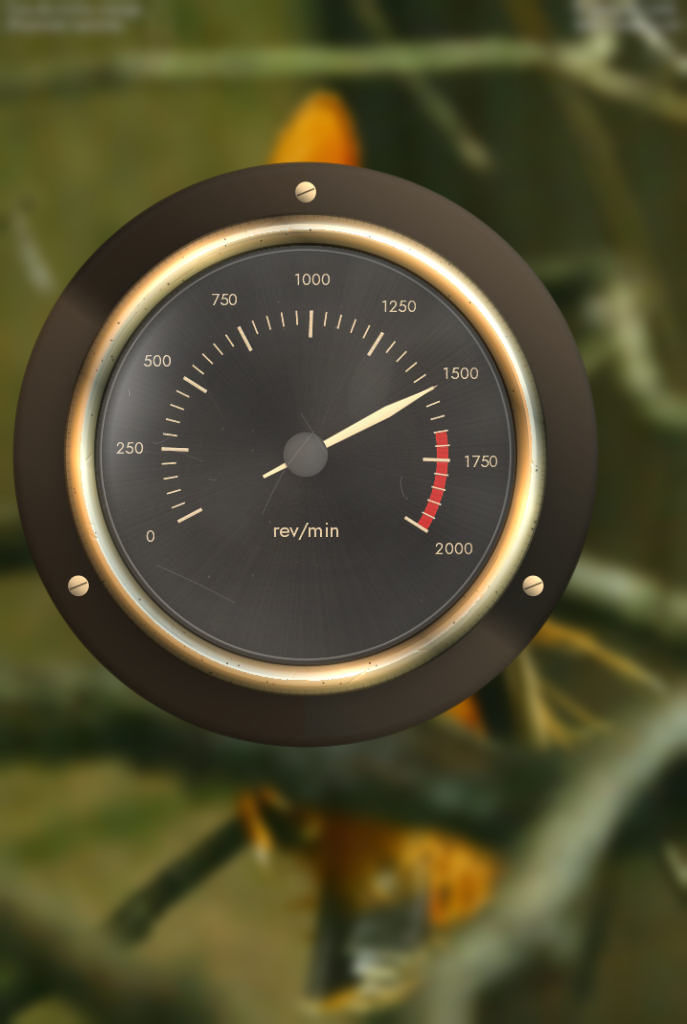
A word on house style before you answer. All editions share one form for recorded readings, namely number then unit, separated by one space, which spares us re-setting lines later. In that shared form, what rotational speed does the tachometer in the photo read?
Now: 1500 rpm
